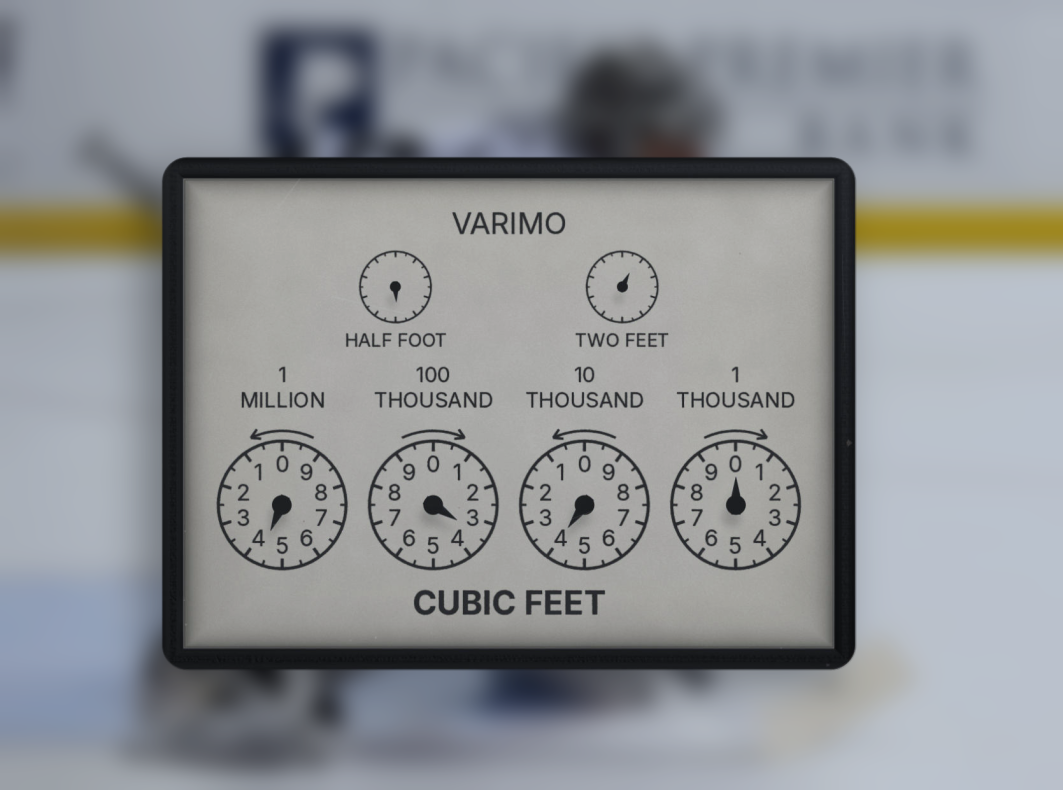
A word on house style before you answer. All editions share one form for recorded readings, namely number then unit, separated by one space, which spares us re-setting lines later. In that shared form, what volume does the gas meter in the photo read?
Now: 434000 ft³
